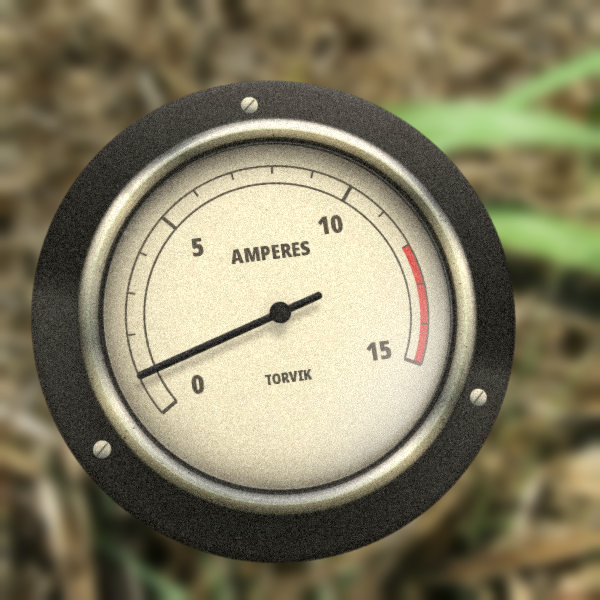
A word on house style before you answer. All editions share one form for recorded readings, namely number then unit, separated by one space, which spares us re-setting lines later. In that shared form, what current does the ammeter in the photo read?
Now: 1 A
